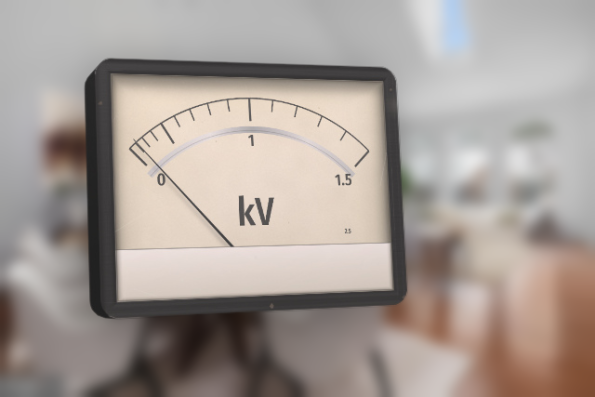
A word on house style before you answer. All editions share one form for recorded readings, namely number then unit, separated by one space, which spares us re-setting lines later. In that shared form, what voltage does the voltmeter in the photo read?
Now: 0.2 kV
